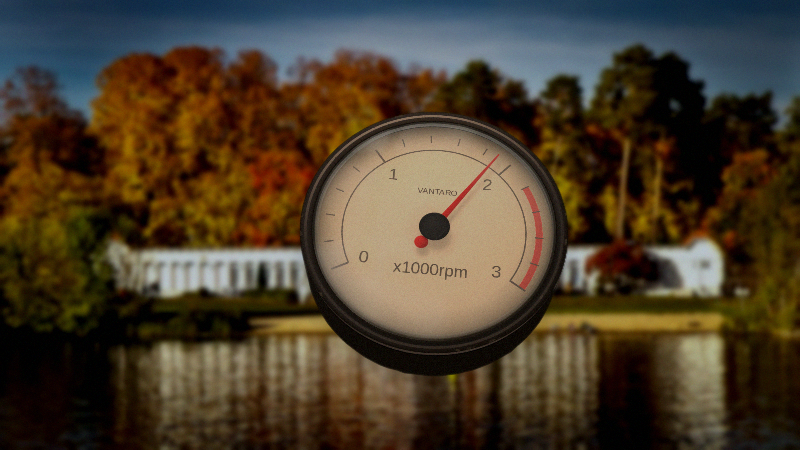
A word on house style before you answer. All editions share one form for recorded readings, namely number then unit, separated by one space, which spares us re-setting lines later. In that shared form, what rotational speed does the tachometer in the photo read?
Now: 1900 rpm
